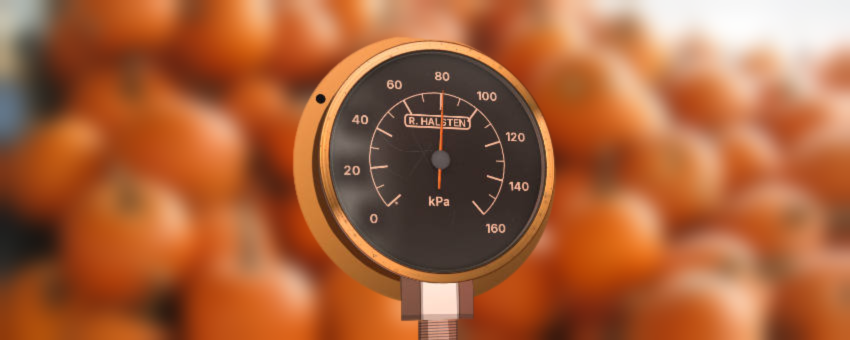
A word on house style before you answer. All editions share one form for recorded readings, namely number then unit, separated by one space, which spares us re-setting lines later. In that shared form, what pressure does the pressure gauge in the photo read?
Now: 80 kPa
